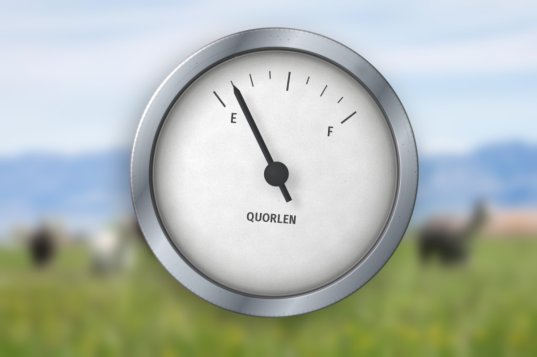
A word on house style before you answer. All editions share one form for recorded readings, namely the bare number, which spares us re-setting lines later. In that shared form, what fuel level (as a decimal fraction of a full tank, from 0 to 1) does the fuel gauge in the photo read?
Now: 0.125
